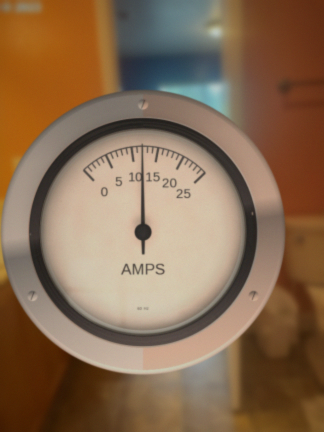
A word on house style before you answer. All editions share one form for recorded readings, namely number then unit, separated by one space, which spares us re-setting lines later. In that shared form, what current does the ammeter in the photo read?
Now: 12 A
